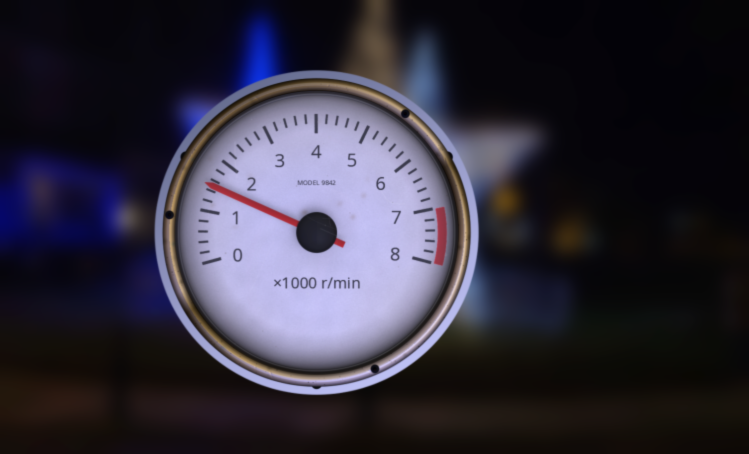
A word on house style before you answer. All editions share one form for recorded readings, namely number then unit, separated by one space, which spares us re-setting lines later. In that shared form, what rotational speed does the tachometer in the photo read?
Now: 1500 rpm
